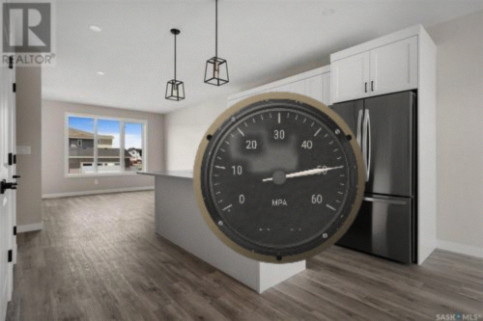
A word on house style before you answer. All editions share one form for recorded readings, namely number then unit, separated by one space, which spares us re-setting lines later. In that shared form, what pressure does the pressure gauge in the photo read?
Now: 50 MPa
